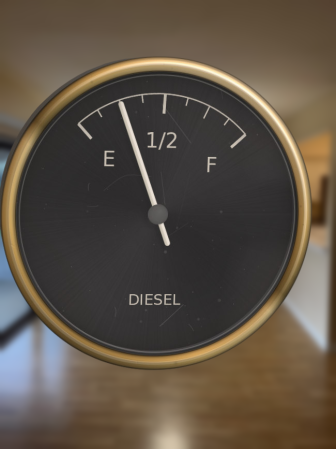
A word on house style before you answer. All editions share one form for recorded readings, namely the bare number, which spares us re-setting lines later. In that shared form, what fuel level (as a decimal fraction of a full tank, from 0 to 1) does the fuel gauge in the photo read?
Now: 0.25
